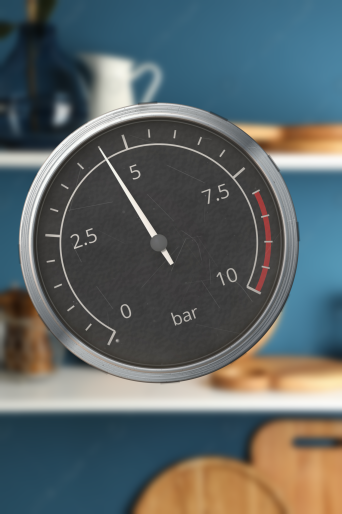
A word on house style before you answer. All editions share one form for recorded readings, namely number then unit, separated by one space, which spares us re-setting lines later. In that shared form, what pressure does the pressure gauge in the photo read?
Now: 4.5 bar
